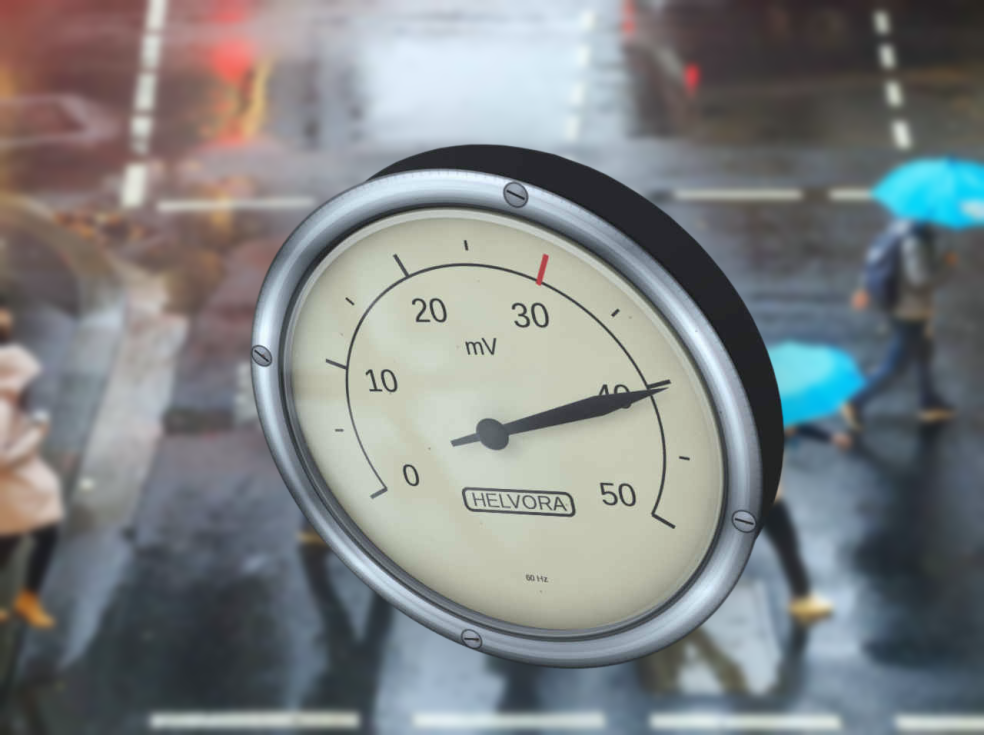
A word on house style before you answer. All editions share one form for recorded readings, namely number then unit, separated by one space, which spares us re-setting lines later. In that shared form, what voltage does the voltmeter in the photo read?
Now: 40 mV
